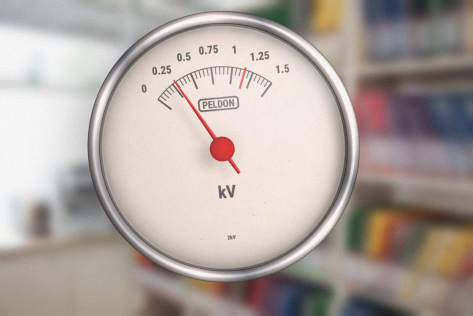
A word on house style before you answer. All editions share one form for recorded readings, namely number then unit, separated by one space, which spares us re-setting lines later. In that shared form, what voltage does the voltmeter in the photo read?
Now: 0.3 kV
